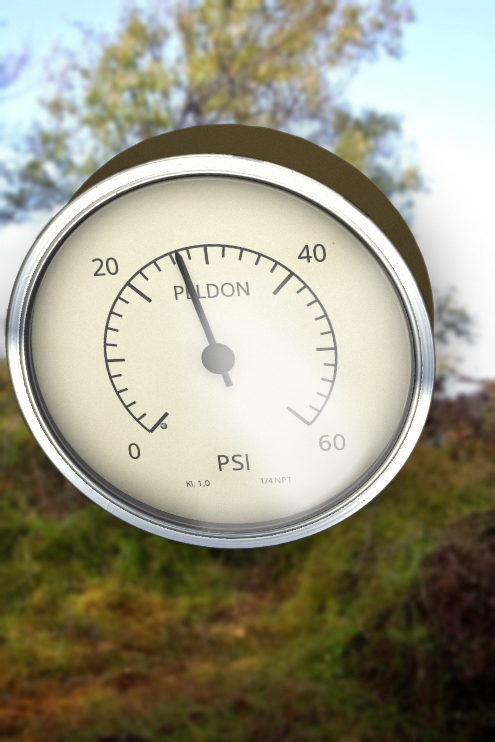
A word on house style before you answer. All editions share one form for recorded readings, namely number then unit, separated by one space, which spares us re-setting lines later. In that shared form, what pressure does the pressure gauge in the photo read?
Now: 27 psi
